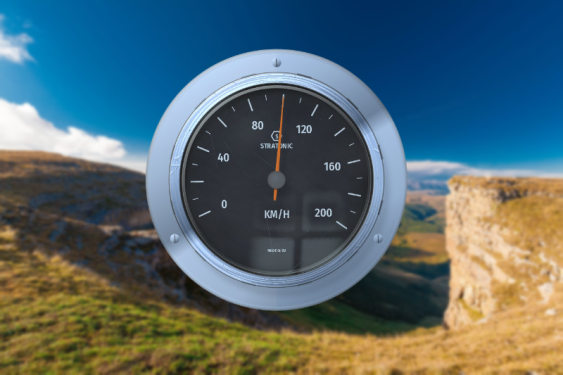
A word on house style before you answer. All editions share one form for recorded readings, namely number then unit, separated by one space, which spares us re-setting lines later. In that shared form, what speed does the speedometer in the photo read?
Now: 100 km/h
